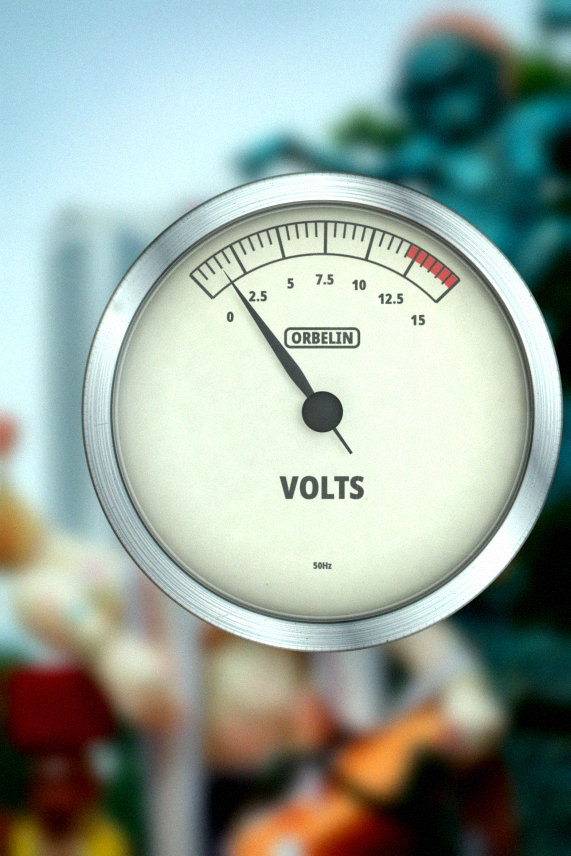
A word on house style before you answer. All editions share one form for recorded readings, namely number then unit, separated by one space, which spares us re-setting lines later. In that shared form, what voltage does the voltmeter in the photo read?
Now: 1.5 V
